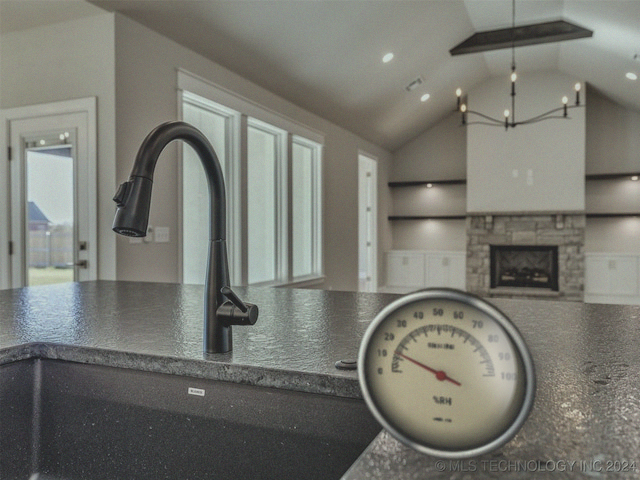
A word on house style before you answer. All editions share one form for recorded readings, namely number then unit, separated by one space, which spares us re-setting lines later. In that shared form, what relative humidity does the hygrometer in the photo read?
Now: 15 %
